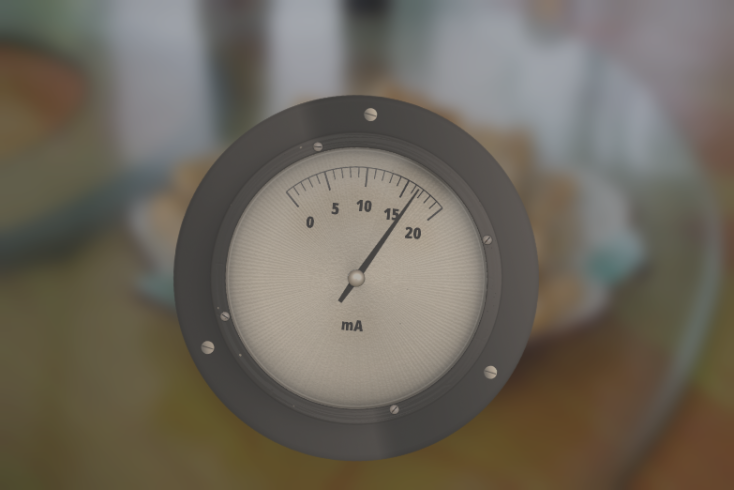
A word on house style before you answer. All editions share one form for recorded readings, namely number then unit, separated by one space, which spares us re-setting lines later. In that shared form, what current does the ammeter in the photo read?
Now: 16.5 mA
